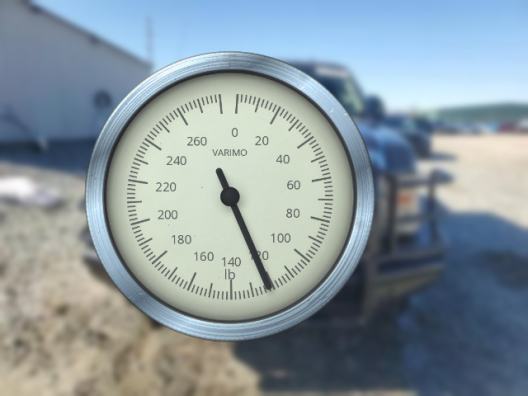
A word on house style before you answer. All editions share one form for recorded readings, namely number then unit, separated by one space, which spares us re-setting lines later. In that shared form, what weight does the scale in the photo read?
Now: 122 lb
